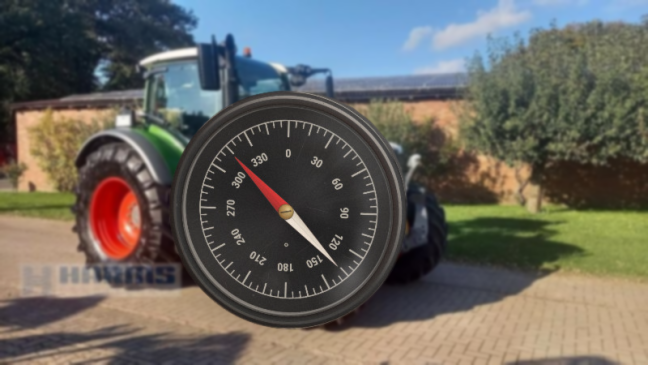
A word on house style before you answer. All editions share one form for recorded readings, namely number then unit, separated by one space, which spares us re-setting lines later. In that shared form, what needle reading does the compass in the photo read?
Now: 315 °
